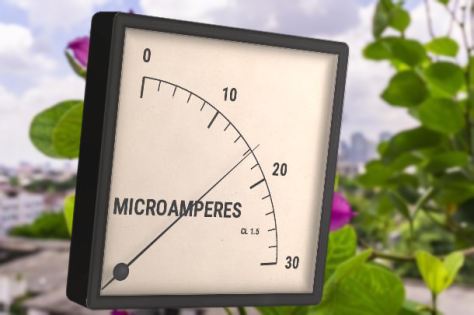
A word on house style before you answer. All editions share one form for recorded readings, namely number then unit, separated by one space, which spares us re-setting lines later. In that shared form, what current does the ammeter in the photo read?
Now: 16 µA
